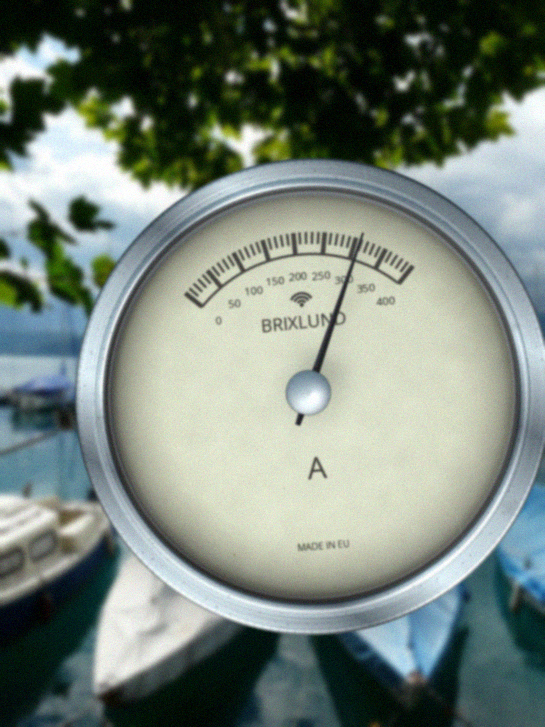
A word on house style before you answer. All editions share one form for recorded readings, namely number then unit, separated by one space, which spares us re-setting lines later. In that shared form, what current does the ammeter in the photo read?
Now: 310 A
